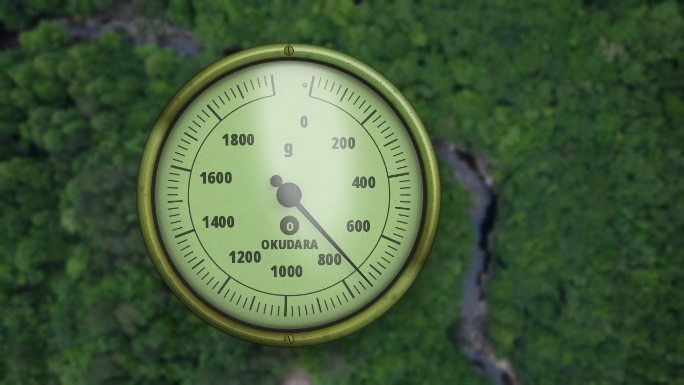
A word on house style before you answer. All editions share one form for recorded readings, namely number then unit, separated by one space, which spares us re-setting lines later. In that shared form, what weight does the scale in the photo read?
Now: 740 g
